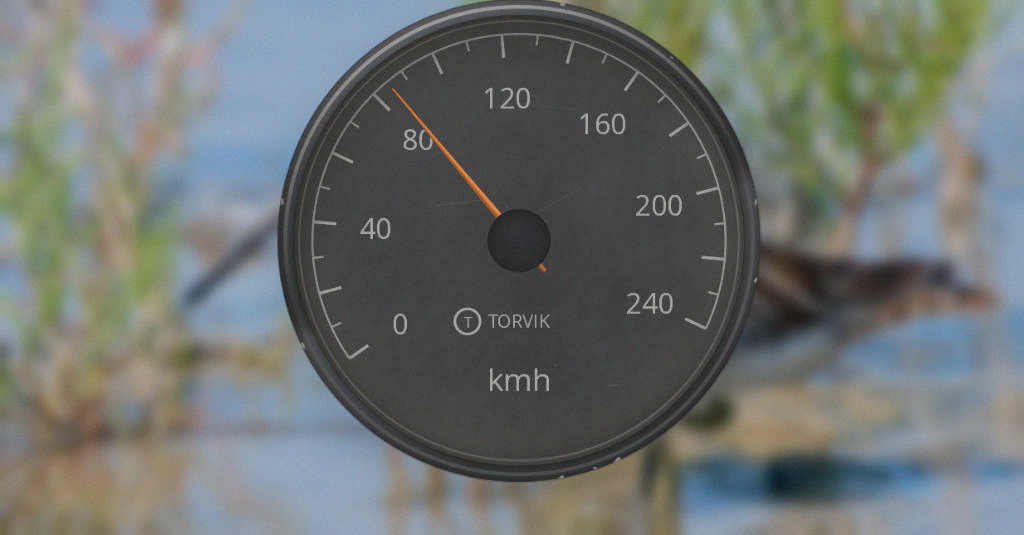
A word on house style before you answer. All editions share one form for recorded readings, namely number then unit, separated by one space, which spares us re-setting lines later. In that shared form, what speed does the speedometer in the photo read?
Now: 85 km/h
